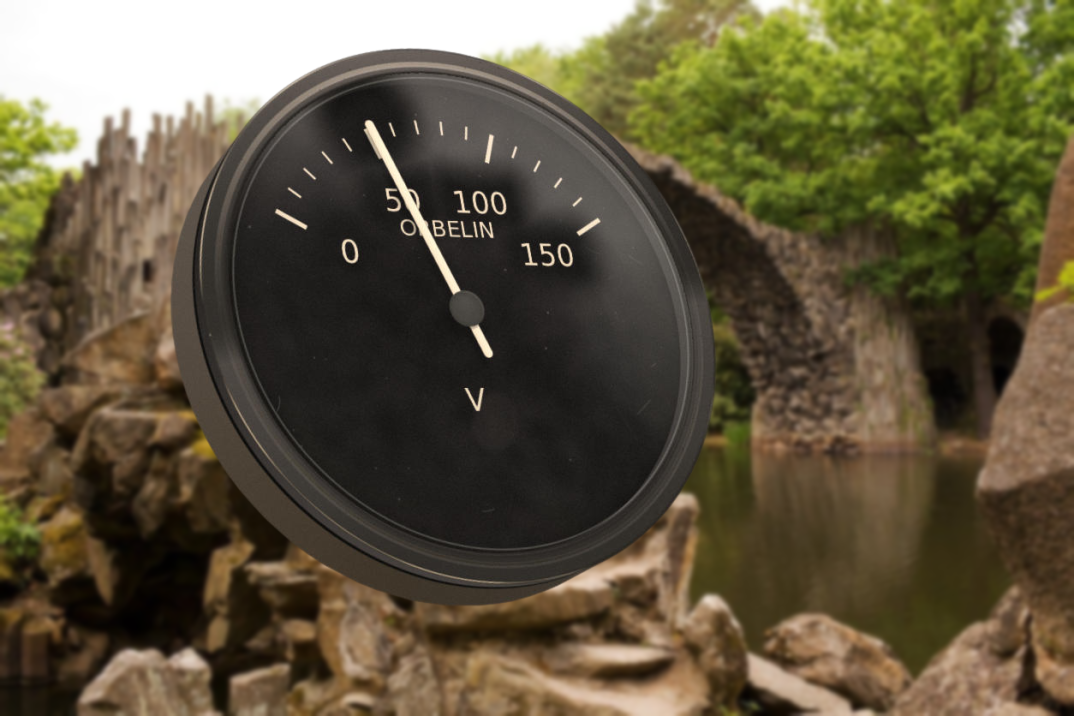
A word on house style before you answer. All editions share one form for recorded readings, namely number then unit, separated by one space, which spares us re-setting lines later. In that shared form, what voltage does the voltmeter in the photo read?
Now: 50 V
